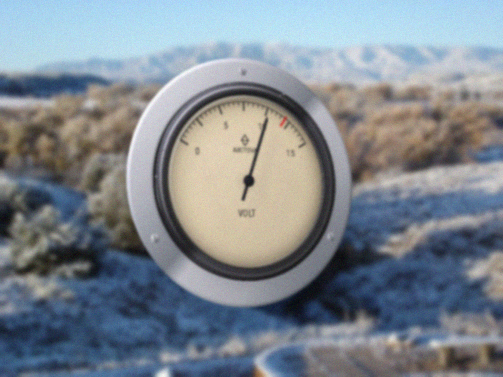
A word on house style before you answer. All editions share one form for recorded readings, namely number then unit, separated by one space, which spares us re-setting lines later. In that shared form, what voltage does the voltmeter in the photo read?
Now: 10 V
